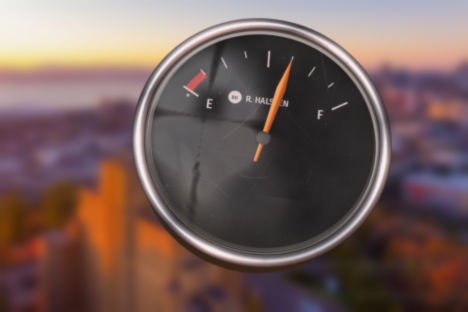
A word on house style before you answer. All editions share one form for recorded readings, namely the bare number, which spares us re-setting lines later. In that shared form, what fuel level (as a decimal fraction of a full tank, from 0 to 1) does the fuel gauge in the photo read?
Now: 0.625
